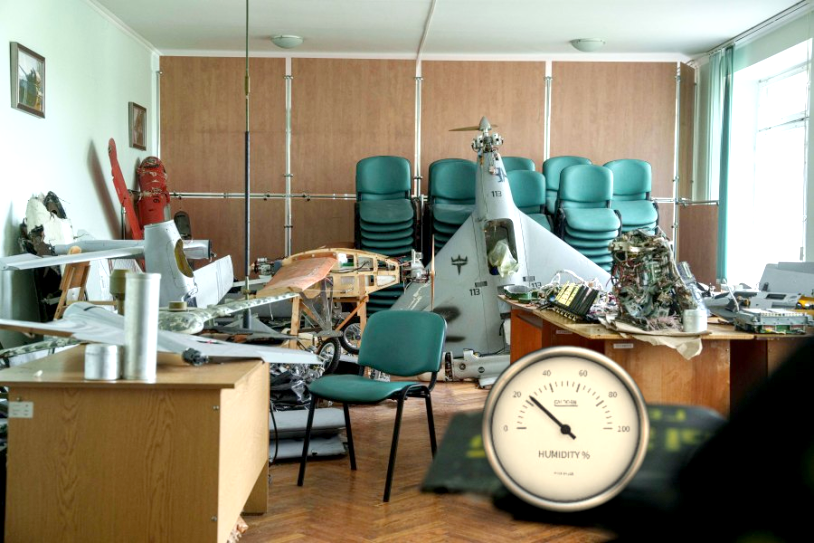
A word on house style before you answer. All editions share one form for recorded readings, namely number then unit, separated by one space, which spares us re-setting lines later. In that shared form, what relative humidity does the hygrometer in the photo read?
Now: 24 %
